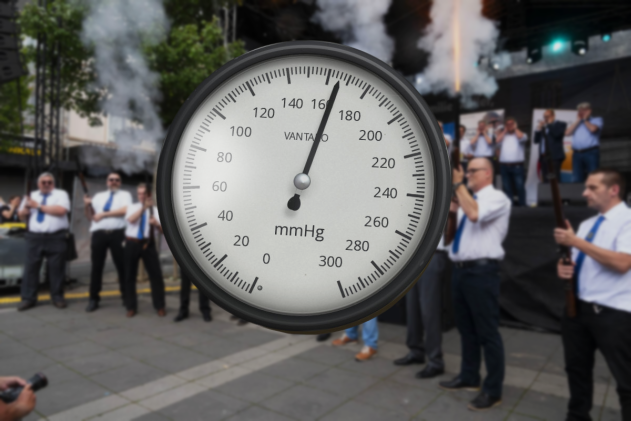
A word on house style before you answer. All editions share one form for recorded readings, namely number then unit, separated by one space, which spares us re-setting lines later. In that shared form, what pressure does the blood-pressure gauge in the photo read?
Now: 166 mmHg
